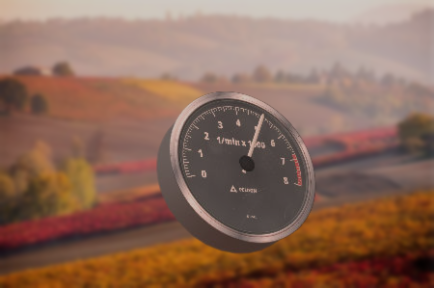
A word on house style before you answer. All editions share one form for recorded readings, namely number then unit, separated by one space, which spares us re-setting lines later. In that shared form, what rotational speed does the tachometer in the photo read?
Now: 5000 rpm
